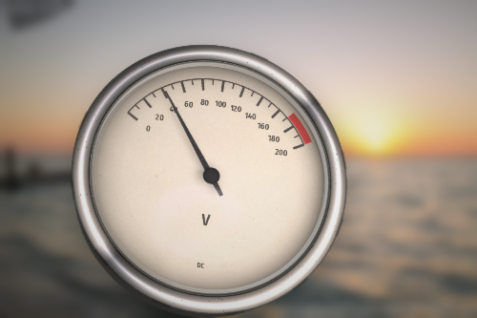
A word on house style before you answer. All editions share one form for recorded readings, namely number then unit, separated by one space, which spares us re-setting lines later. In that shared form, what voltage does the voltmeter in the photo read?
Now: 40 V
